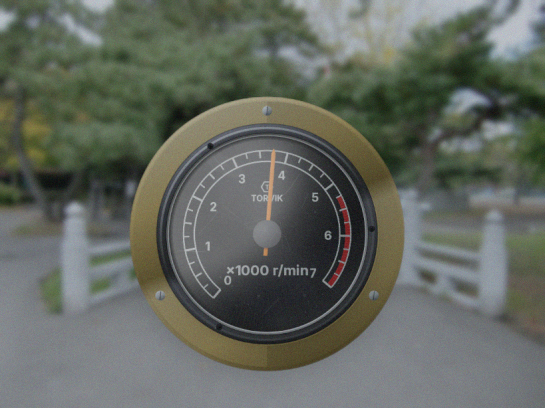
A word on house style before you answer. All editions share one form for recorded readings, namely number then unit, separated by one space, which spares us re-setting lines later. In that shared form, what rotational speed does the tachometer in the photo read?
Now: 3750 rpm
